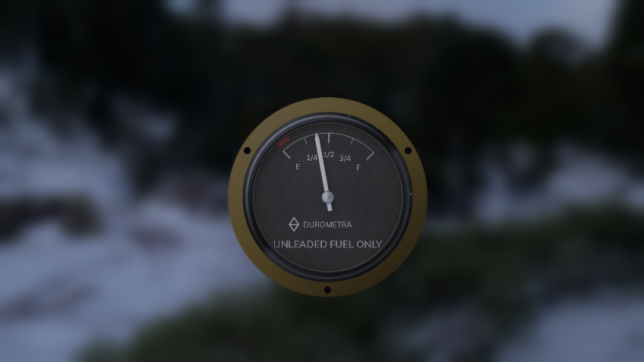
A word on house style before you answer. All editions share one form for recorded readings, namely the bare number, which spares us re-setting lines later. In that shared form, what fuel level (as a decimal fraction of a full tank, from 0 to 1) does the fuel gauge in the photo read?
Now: 0.375
